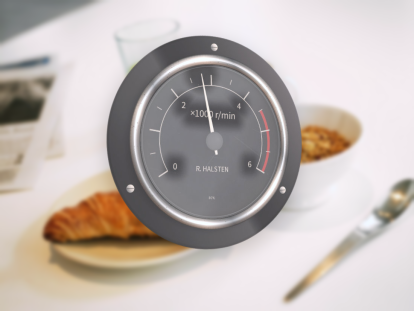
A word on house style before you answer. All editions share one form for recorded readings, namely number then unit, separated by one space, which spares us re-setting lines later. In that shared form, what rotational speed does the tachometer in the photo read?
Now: 2750 rpm
